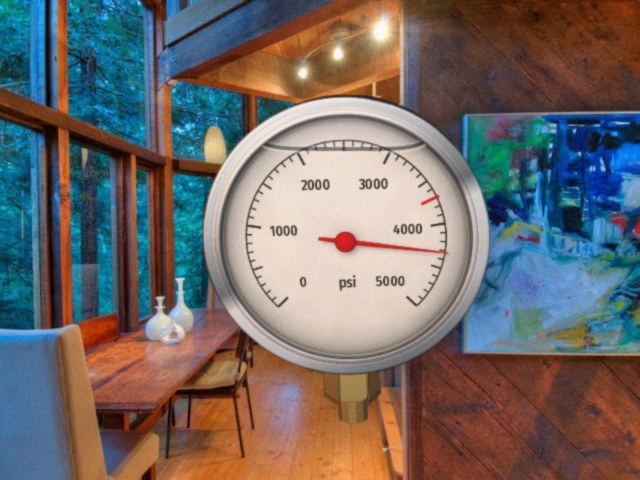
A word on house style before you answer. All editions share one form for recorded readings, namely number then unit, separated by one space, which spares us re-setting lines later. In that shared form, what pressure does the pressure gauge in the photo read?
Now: 4300 psi
